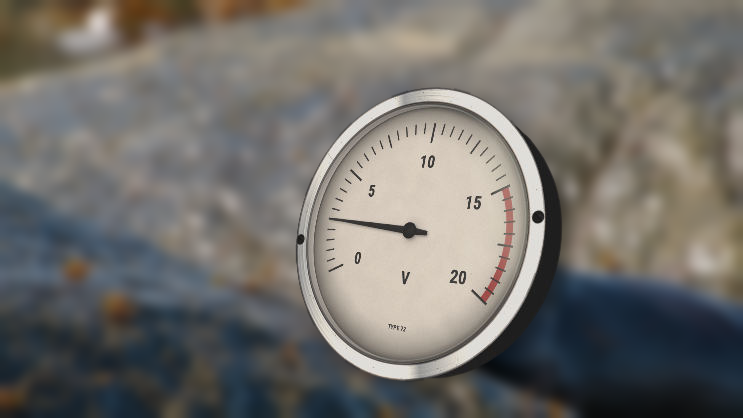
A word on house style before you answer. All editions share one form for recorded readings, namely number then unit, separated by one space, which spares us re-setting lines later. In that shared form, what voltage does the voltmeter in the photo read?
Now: 2.5 V
